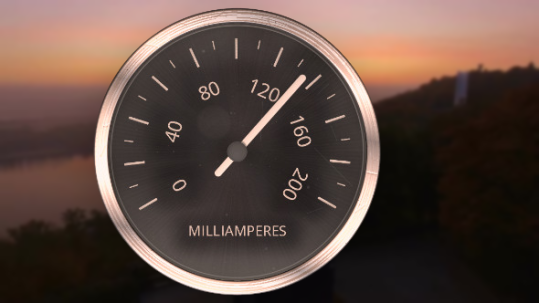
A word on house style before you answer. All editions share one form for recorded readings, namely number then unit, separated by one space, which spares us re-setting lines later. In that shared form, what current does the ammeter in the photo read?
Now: 135 mA
